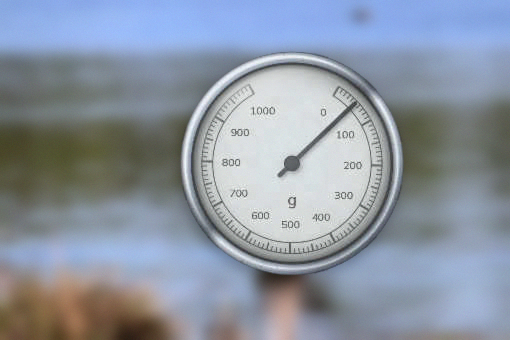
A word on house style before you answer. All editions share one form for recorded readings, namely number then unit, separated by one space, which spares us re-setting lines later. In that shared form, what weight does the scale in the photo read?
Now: 50 g
